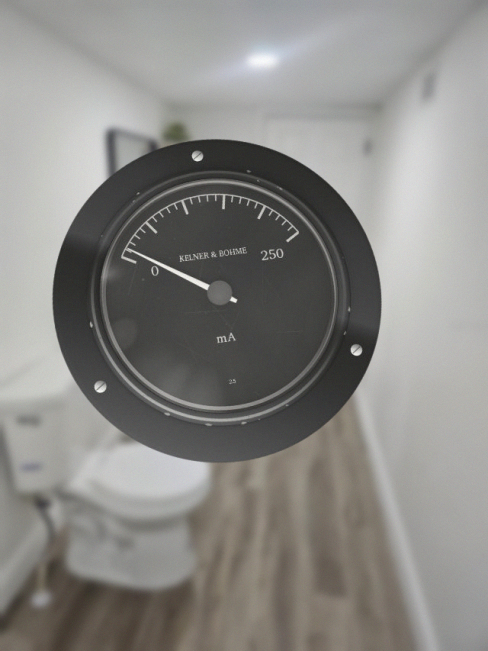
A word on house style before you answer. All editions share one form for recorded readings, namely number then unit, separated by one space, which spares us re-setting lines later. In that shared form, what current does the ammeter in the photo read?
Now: 10 mA
